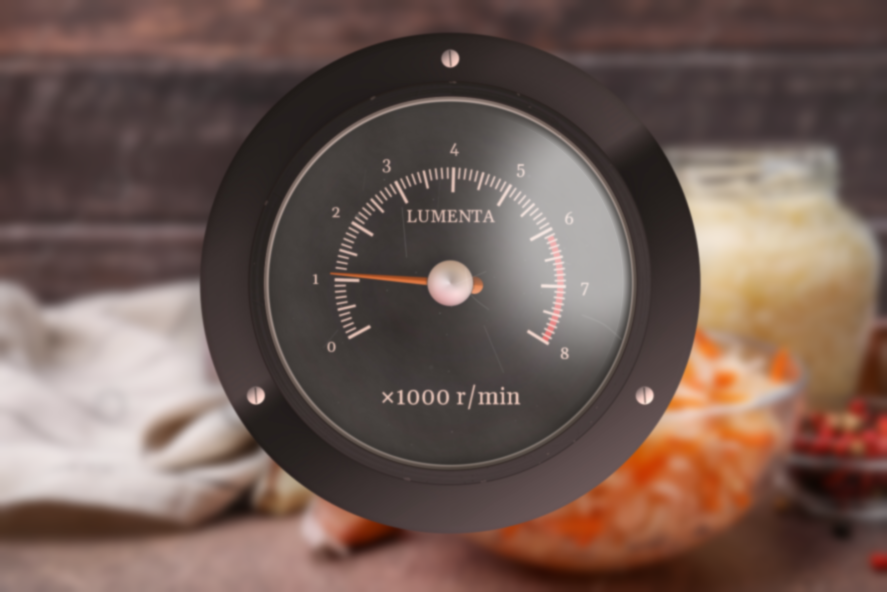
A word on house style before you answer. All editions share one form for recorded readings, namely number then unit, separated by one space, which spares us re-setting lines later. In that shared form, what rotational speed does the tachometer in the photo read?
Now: 1100 rpm
